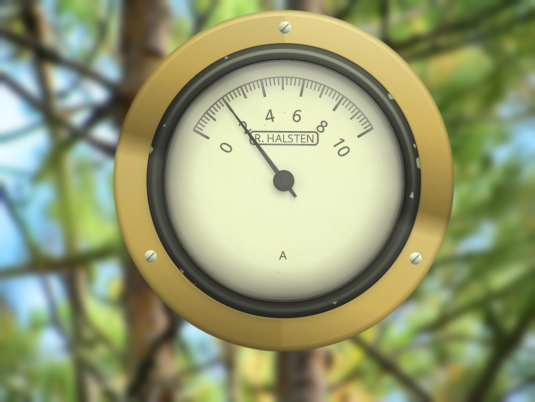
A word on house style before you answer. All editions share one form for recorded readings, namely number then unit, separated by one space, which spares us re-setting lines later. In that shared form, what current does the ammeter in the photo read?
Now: 2 A
